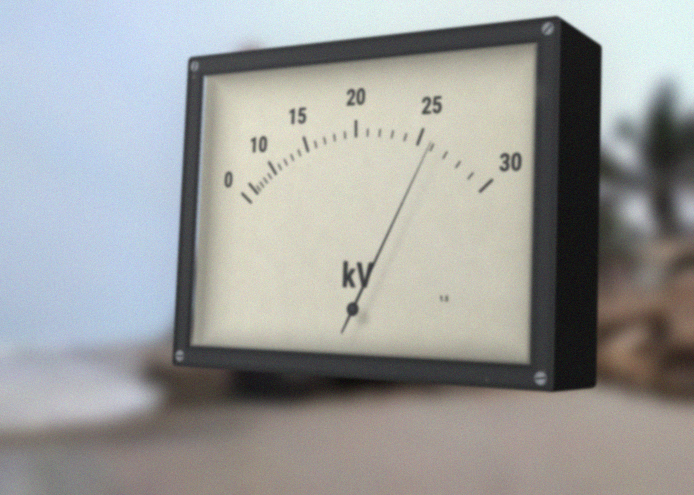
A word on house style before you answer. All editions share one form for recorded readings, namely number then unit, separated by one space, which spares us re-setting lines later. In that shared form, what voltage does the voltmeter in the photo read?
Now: 26 kV
